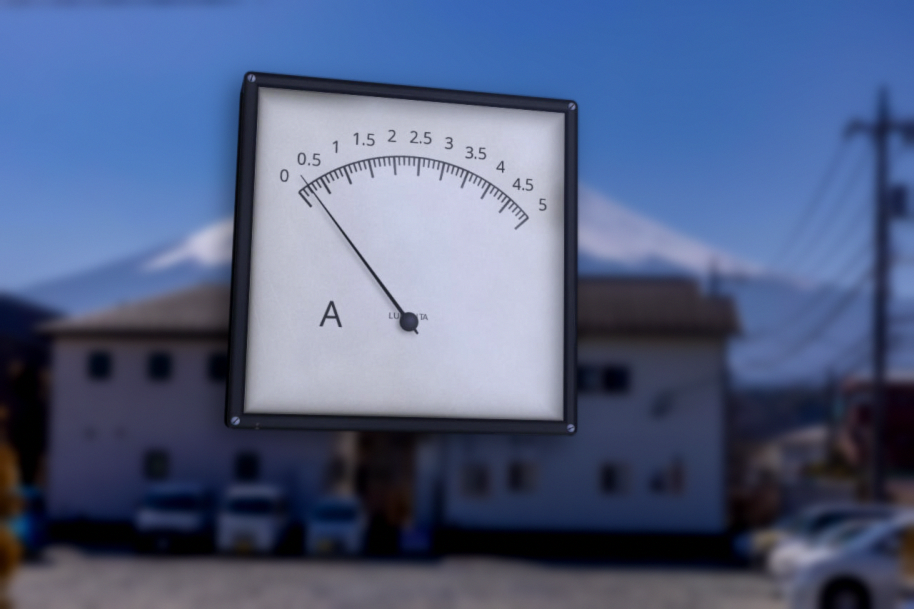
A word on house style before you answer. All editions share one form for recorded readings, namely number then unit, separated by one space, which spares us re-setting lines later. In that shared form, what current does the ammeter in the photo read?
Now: 0.2 A
